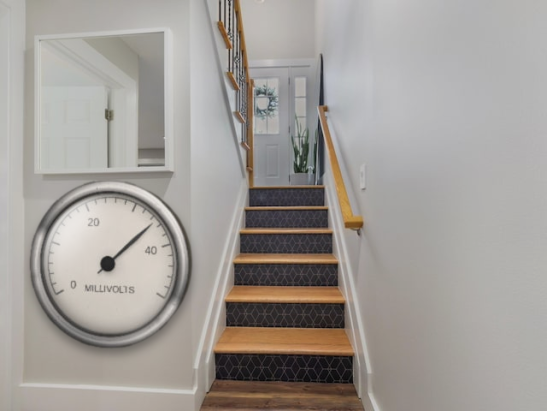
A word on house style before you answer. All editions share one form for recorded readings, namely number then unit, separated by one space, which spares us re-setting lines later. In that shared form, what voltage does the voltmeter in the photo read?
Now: 35 mV
